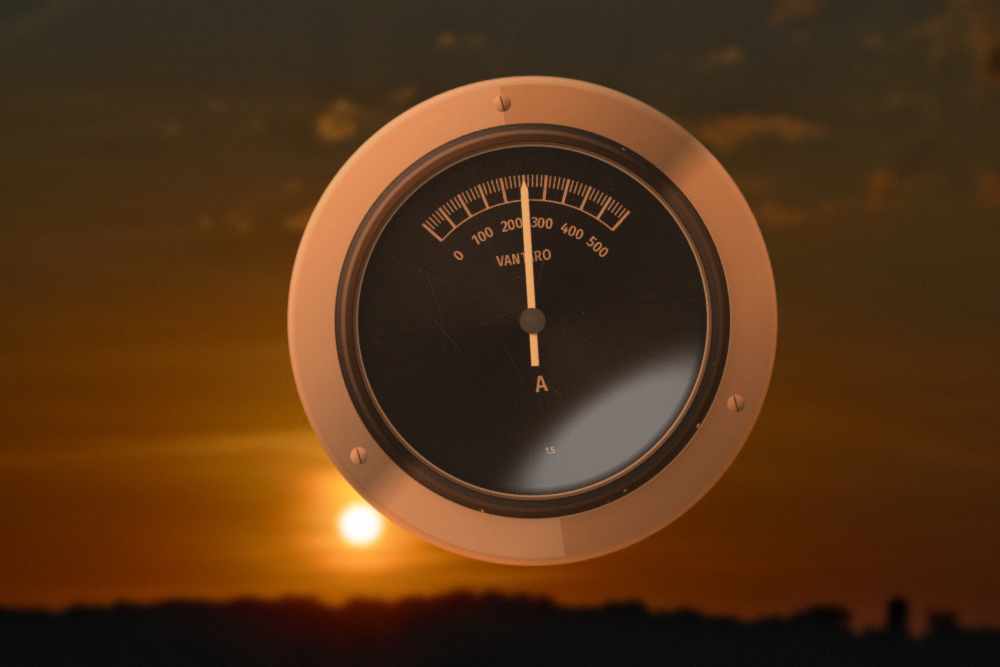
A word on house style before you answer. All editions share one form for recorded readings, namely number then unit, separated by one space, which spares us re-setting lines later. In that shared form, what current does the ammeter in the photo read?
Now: 250 A
